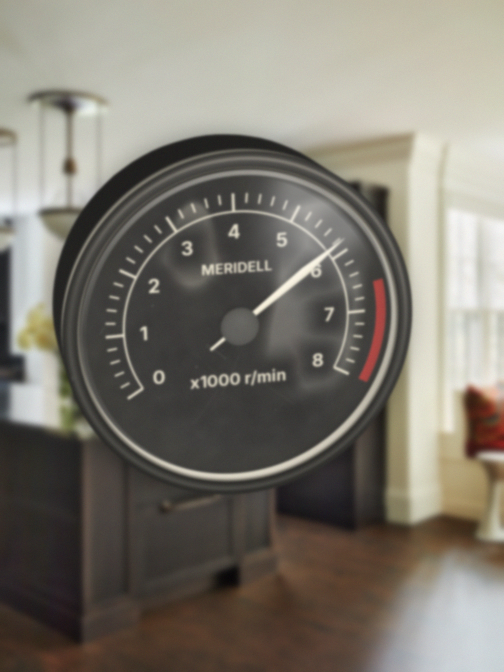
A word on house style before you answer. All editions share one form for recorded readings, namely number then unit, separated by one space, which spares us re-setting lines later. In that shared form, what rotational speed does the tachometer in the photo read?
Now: 5800 rpm
